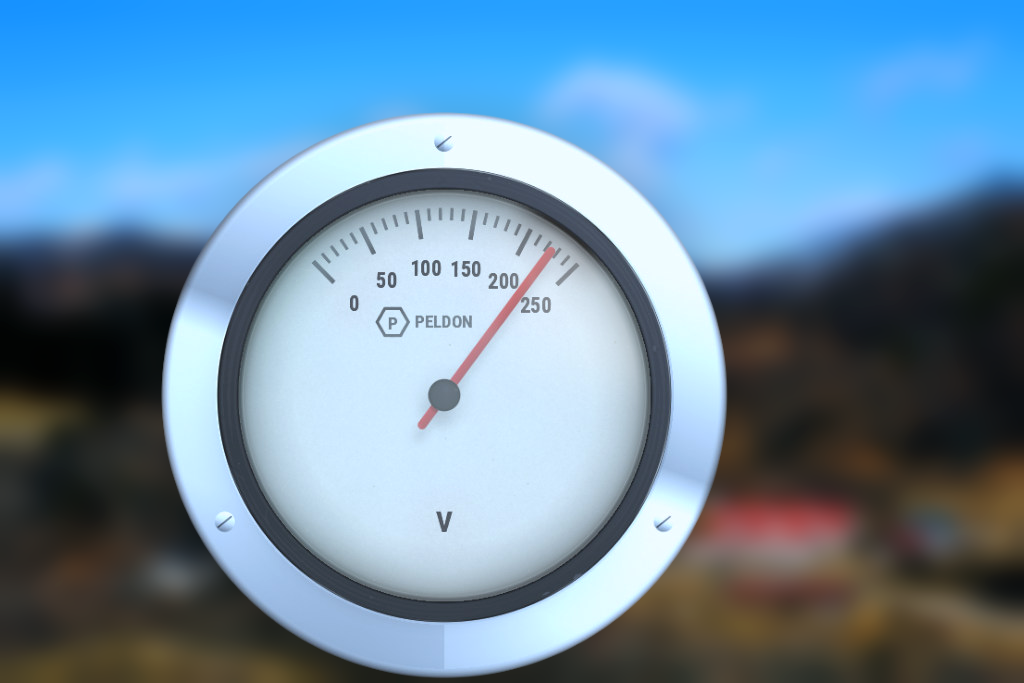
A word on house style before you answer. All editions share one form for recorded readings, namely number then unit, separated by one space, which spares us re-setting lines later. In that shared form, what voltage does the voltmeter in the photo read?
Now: 225 V
